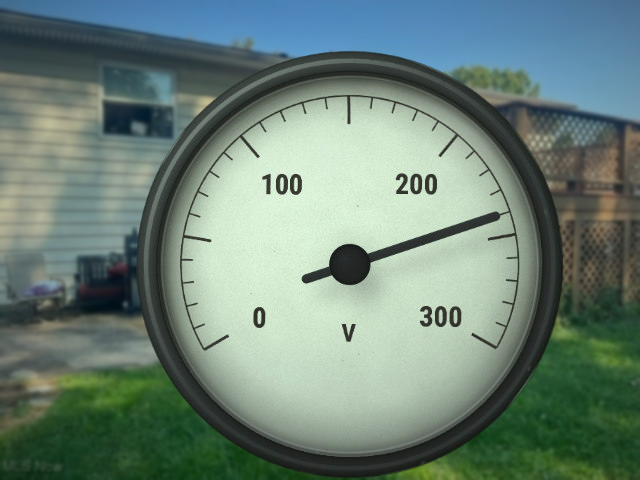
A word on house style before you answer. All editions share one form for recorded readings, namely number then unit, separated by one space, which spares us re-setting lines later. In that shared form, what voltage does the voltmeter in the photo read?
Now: 240 V
